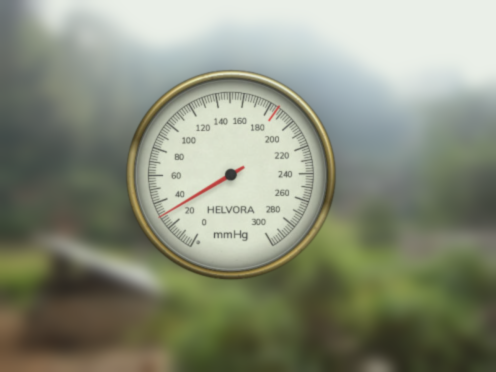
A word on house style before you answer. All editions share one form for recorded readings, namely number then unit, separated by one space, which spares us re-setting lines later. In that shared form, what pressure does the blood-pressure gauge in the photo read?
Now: 30 mmHg
